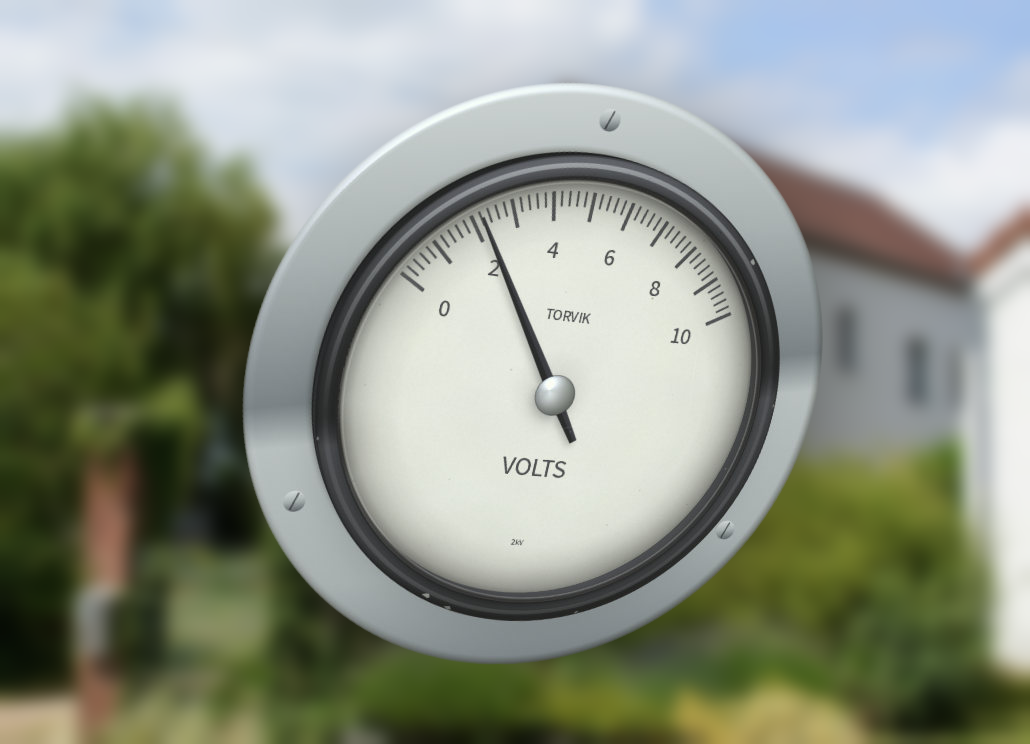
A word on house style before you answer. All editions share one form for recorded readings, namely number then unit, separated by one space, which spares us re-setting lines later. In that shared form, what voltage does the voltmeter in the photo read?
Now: 2.2 V
